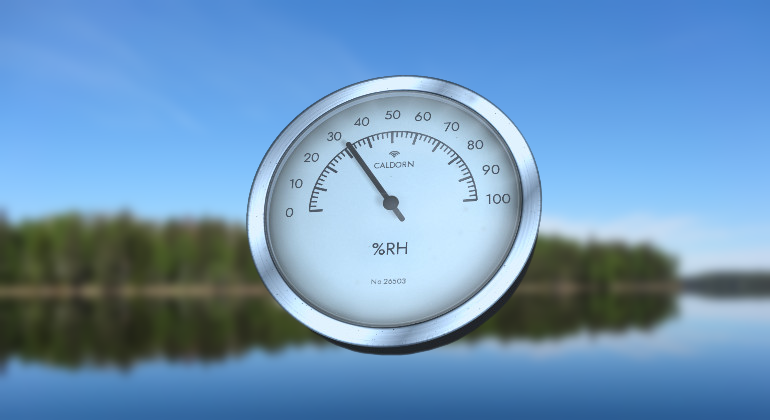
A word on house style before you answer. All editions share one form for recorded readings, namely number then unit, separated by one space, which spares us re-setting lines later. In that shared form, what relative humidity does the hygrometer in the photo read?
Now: 32 %
